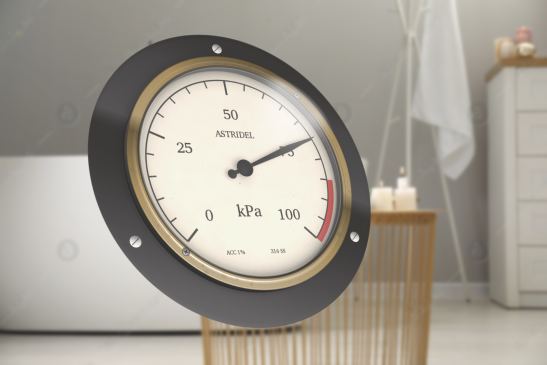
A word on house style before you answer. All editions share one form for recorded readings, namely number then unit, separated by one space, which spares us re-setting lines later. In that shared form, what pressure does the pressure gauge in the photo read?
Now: 75 kPa
